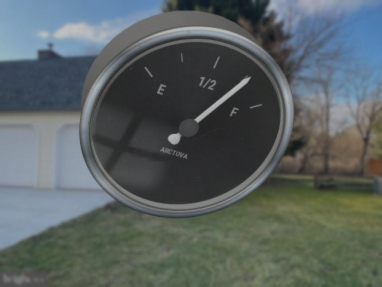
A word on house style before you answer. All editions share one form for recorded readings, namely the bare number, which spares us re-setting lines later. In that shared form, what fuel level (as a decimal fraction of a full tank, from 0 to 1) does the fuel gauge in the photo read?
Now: 0.75
